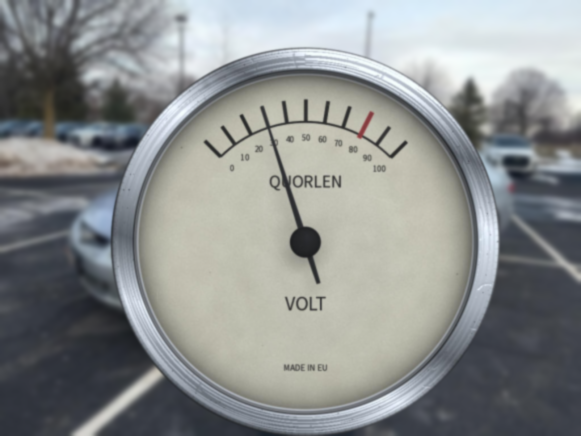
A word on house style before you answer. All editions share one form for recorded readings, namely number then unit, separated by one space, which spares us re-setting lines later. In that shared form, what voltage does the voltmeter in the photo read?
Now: 30 V
